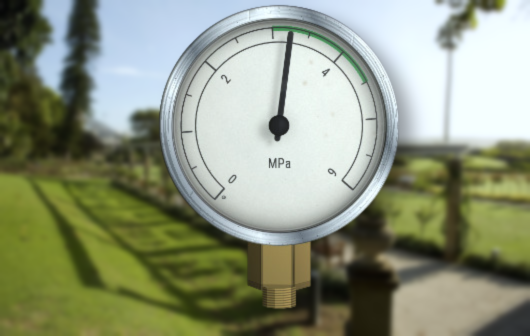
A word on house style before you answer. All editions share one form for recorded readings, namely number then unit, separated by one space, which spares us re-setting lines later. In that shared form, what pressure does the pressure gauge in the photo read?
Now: 3.25 MPa
